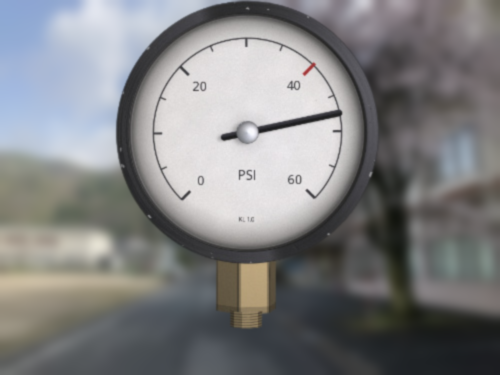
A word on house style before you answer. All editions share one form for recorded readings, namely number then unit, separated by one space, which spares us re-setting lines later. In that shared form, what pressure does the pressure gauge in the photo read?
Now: 47.5 psi
